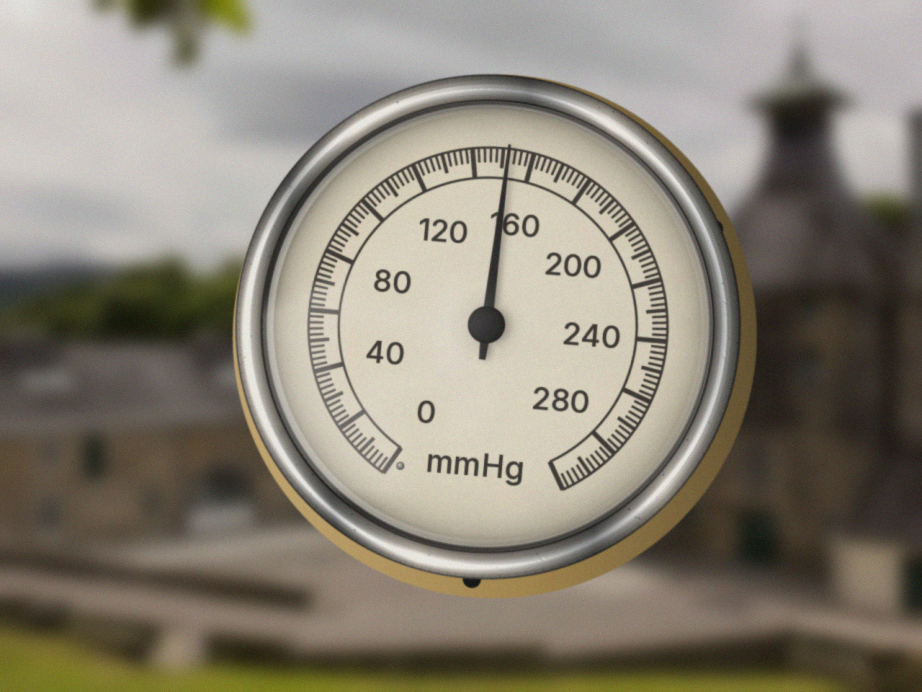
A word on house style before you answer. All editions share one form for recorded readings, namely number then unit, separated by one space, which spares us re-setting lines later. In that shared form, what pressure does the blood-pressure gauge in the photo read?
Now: 152 mmHg
